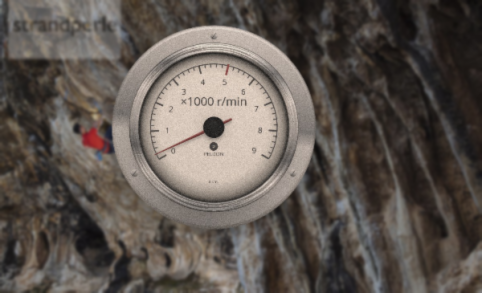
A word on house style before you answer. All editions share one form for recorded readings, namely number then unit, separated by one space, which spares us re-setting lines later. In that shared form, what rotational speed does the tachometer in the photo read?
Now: 200 rpm
